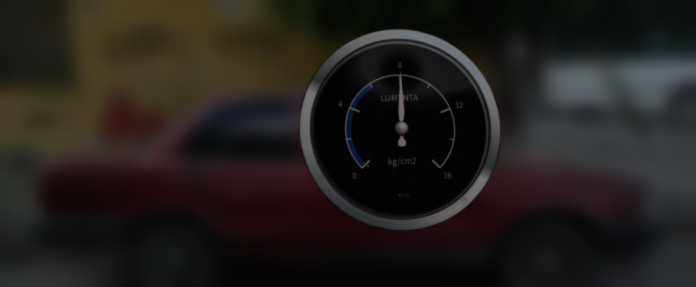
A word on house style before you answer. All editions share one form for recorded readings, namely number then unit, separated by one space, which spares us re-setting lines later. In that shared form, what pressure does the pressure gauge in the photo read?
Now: 8 kg/cm²
